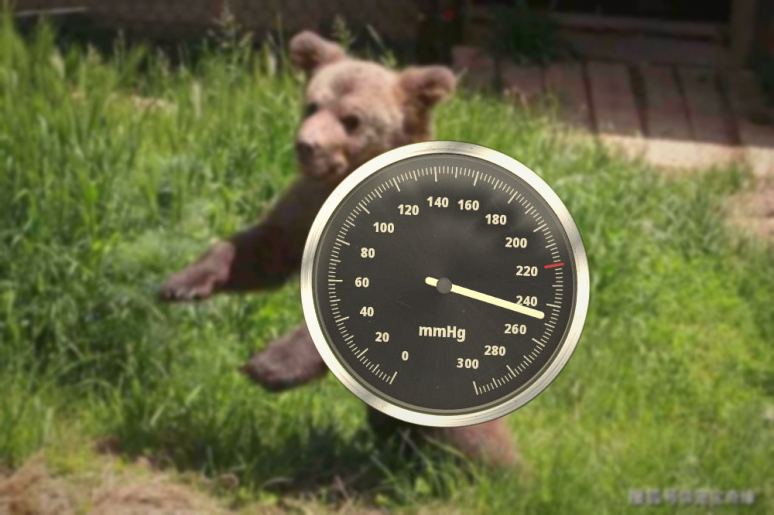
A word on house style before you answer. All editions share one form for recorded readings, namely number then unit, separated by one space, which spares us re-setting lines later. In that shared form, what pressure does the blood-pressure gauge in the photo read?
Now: 246 mmHg
